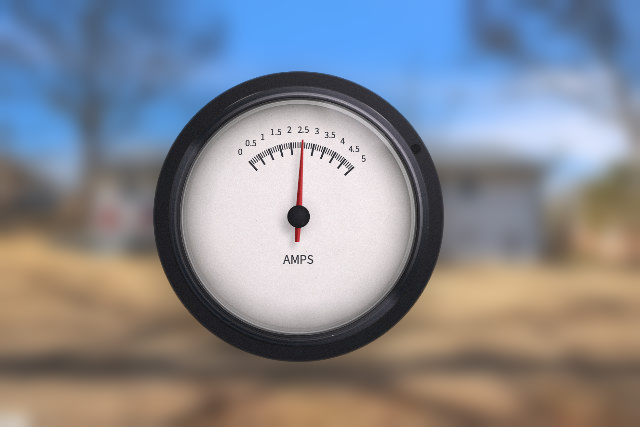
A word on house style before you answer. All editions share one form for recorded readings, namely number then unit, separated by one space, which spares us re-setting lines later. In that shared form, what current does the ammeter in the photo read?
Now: 2.5 A
